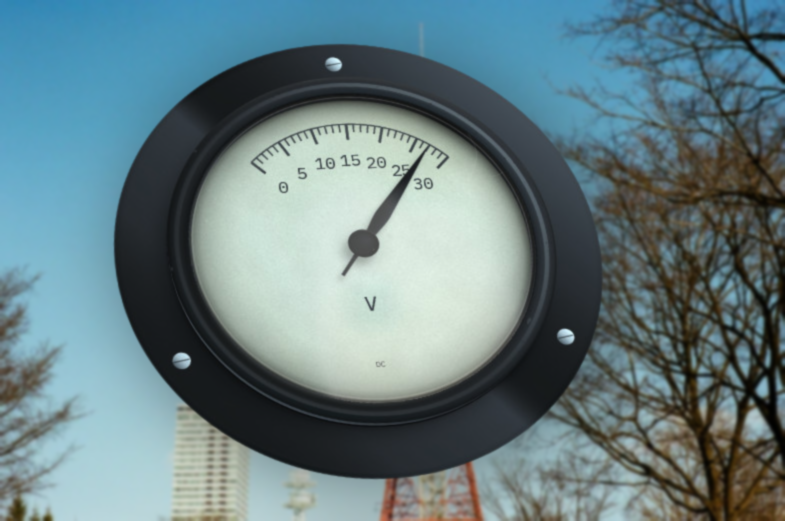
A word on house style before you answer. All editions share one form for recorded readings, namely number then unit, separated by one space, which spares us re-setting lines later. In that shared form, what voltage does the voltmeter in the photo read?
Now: 27 V
